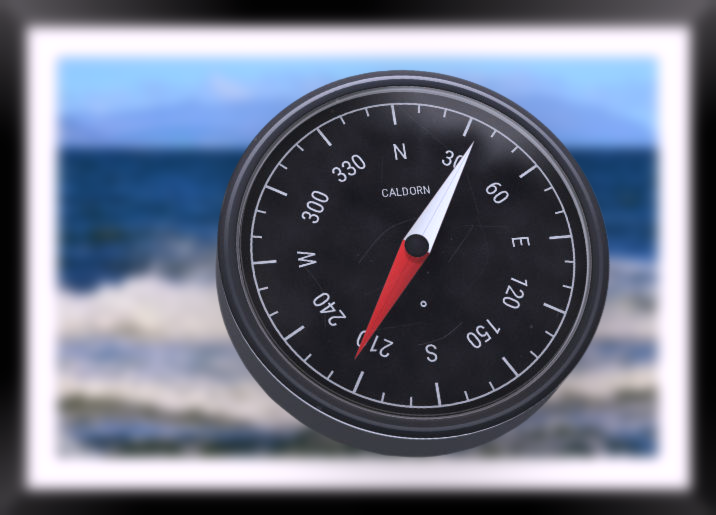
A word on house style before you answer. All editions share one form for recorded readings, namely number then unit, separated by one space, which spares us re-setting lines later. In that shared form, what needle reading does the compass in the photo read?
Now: 215 °
